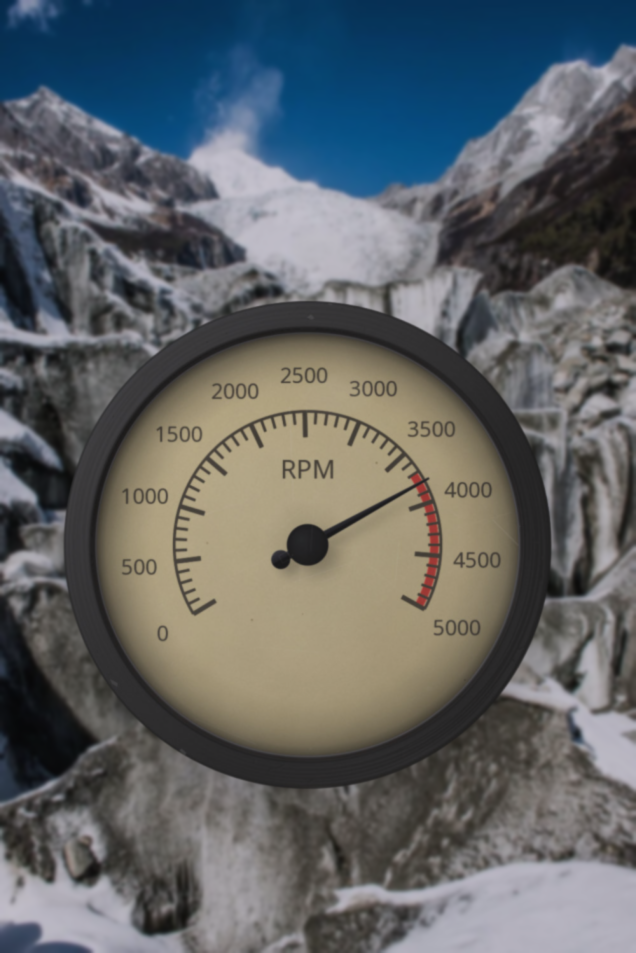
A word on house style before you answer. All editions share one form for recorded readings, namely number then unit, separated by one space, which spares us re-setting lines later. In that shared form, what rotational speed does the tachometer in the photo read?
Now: 3800 rpm
